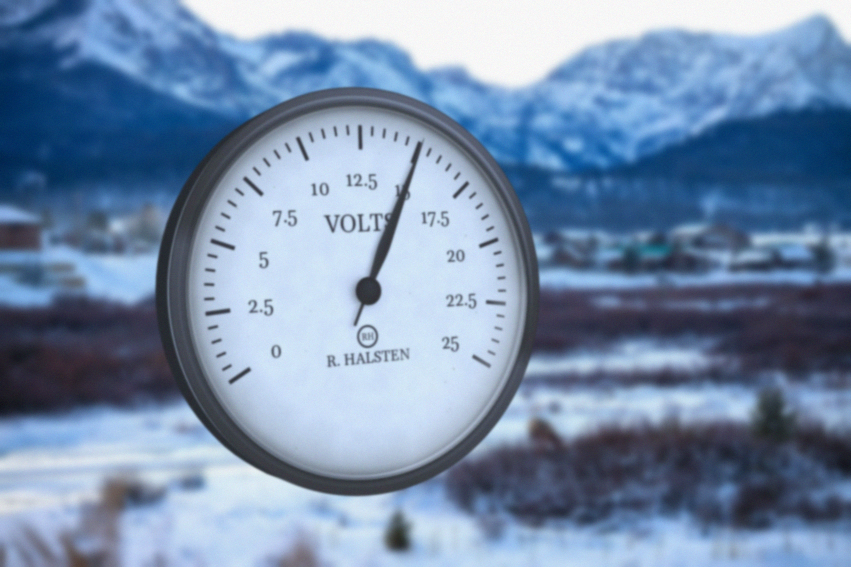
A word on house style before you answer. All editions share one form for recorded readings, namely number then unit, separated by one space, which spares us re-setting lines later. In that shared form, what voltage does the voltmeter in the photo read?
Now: 15 V
